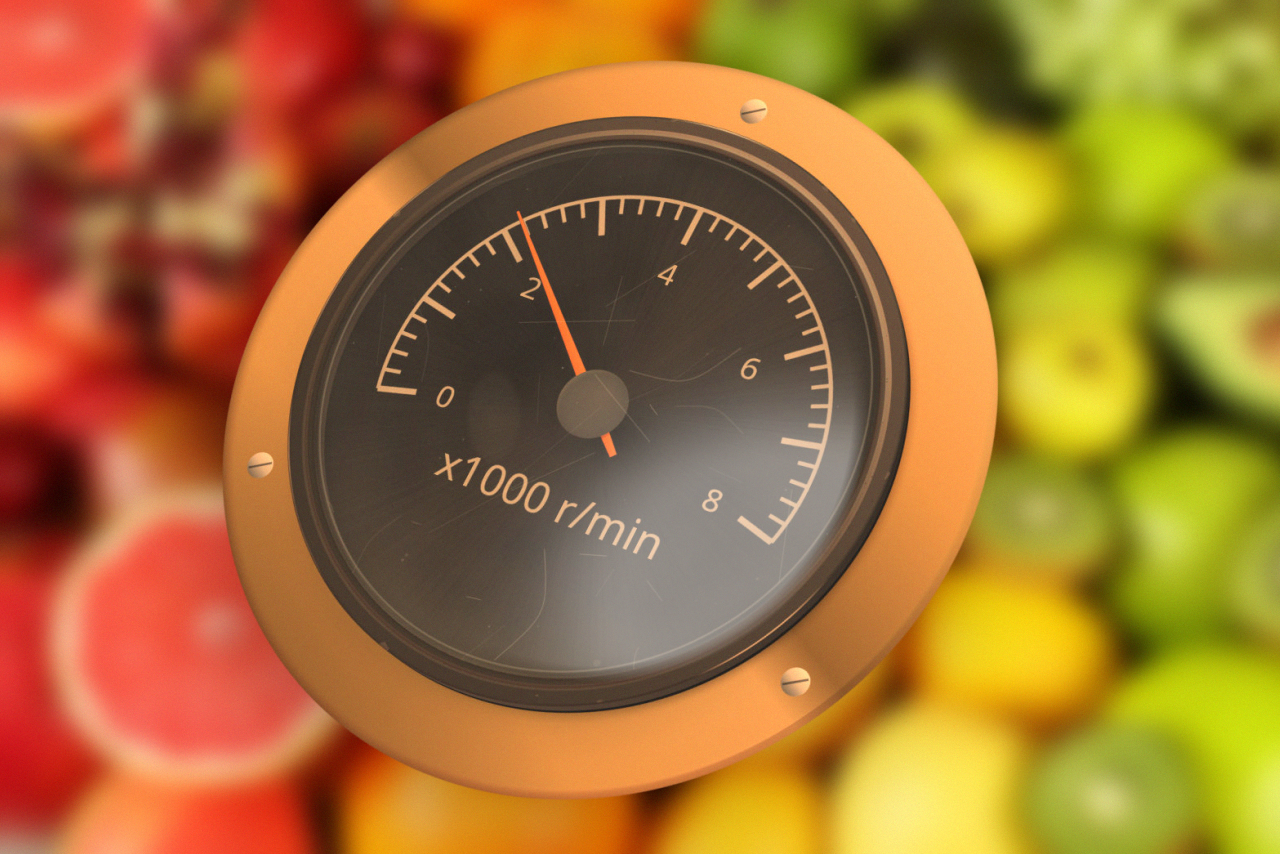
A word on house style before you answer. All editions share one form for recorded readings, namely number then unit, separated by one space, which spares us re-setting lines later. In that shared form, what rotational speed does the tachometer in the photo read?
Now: 2200 rpm
